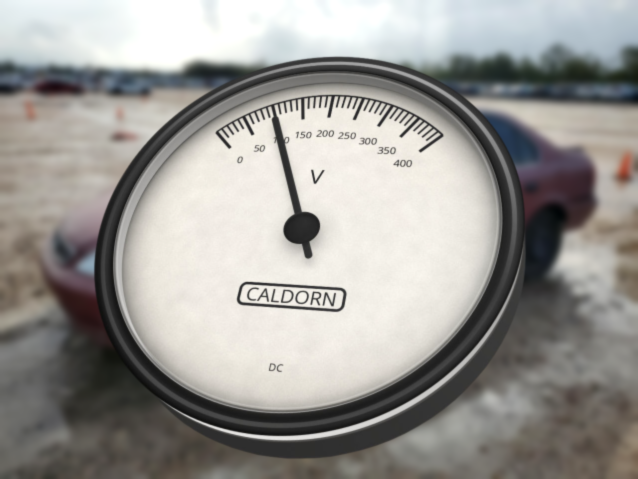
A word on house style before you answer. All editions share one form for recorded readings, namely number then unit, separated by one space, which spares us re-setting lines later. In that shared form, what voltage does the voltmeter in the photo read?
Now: 100 V
